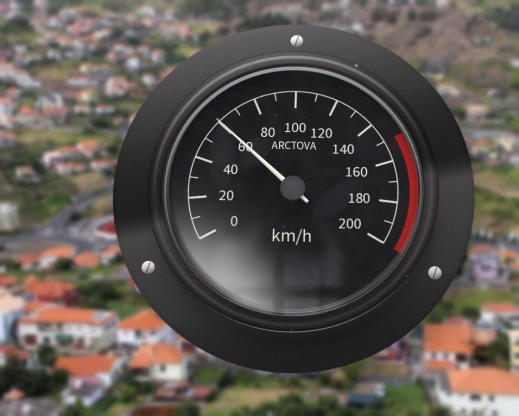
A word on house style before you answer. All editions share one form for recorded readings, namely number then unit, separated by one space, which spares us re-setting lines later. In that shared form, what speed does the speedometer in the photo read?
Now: 60 km/h
